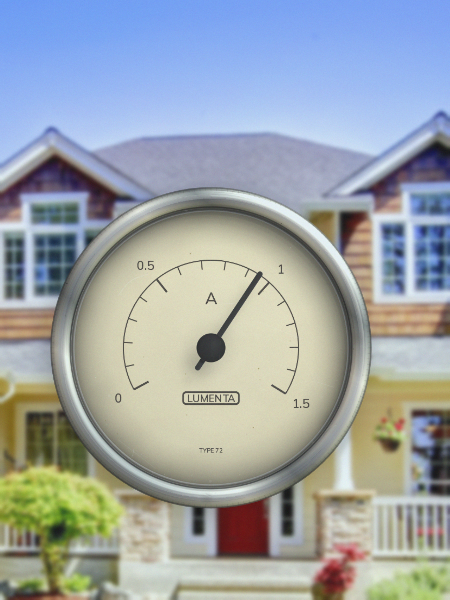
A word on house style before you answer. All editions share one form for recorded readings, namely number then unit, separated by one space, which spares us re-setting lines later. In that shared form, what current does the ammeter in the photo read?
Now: 0.95 A
